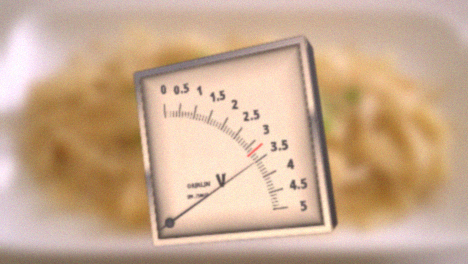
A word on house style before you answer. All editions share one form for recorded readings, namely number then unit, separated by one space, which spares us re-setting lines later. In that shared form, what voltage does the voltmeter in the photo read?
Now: 3.5 V
